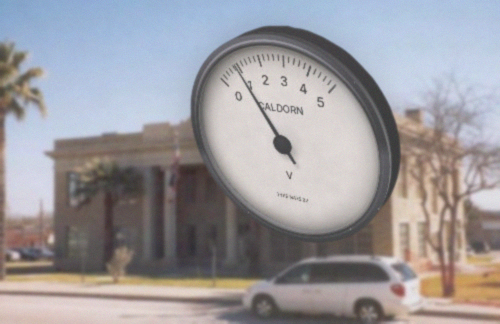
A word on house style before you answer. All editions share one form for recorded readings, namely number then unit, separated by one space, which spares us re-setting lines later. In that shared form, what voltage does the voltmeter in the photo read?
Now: 1 V
